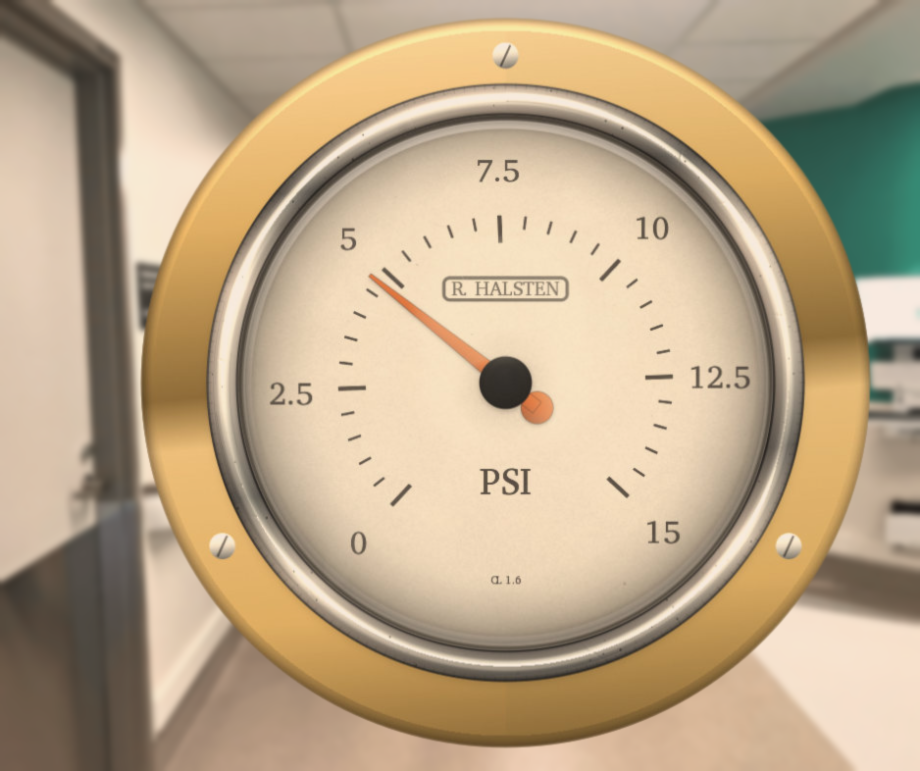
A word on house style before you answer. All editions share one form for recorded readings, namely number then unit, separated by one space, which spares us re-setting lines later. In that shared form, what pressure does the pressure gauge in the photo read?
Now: 4.75 psi
